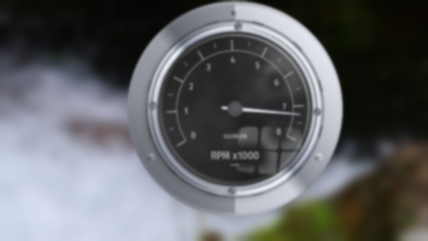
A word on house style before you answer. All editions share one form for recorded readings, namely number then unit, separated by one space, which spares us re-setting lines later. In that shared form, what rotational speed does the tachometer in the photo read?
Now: 7250 rpm
